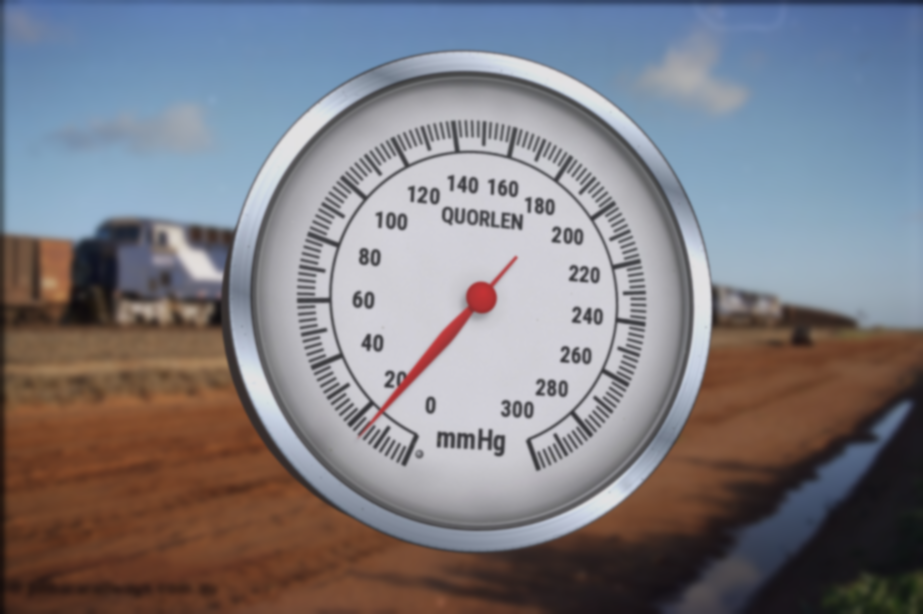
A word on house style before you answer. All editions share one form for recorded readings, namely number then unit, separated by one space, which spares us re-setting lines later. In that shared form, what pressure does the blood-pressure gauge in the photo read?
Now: 16 mmHg
